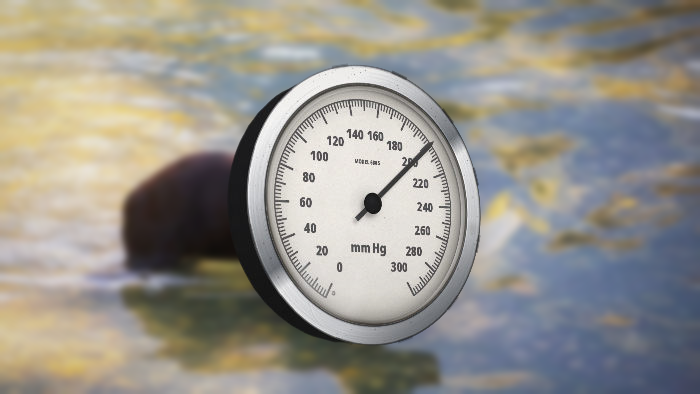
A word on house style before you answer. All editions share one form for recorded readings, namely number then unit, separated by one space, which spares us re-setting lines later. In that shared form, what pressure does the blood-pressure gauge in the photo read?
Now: 200 mmHg
